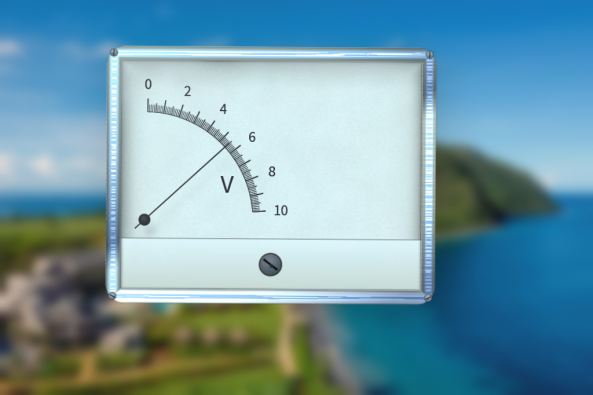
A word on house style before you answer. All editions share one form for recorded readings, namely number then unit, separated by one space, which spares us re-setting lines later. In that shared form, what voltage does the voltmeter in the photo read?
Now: 5.5 V
